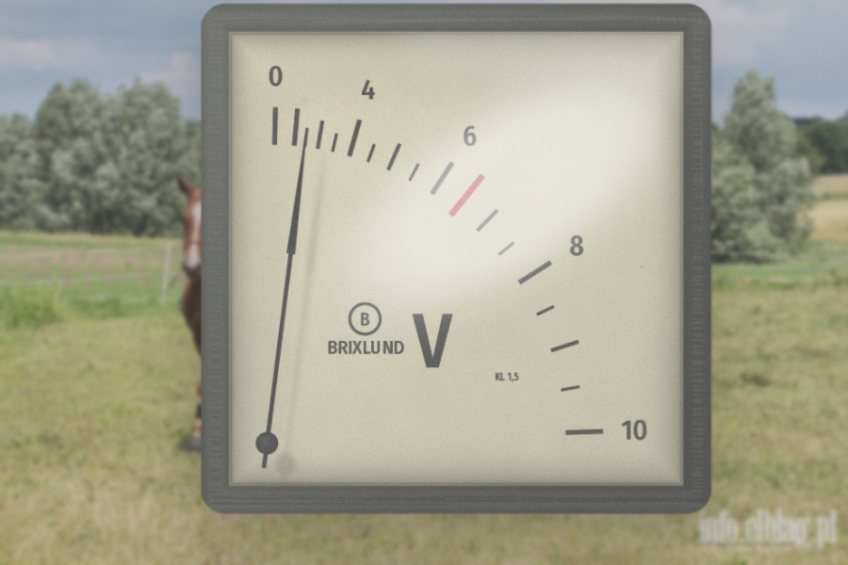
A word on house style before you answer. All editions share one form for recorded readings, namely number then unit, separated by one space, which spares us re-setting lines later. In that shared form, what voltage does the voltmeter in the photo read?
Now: 2.5 V
